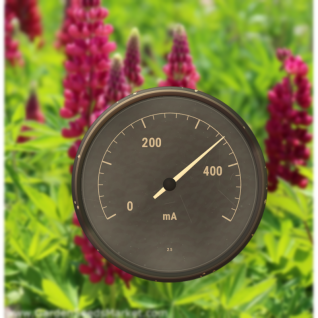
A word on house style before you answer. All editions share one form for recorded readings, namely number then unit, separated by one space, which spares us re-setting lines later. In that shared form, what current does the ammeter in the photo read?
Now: 350 mA
